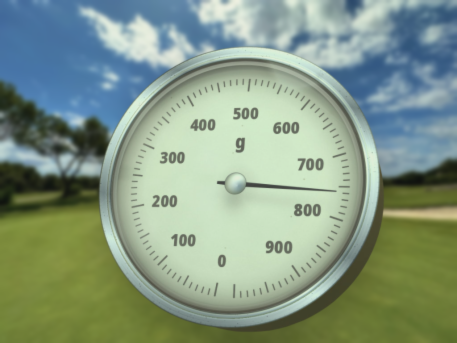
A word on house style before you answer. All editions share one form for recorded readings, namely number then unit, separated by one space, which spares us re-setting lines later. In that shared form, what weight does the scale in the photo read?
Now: 760 g
